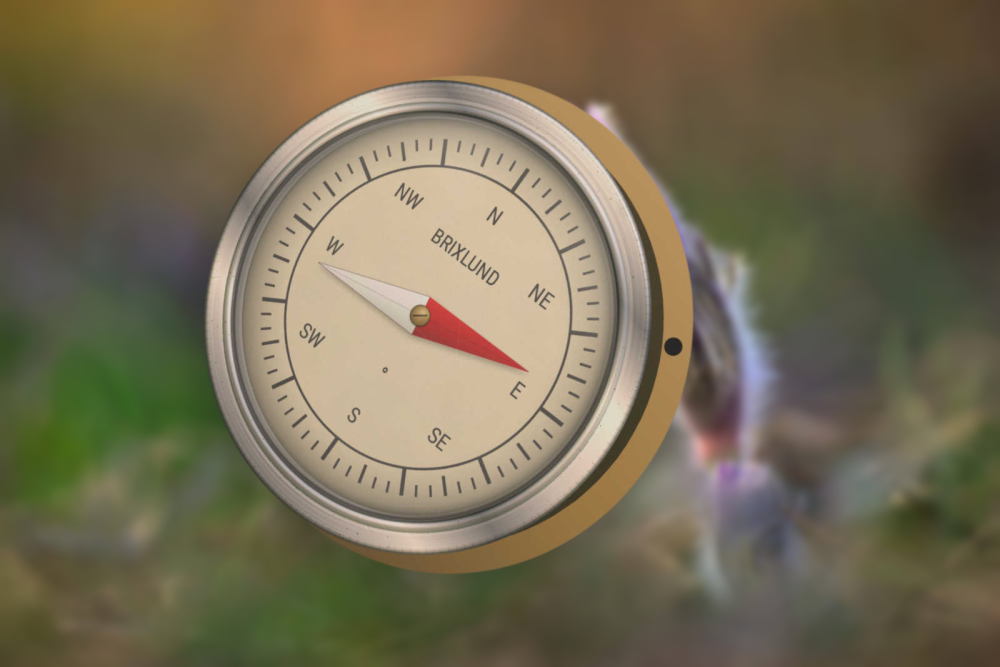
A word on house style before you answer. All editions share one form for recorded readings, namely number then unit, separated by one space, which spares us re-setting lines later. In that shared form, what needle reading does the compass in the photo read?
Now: 80 °
